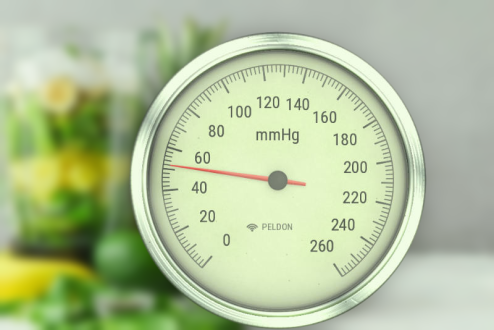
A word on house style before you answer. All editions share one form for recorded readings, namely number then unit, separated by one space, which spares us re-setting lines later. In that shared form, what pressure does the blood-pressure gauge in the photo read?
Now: 52 mmHg
